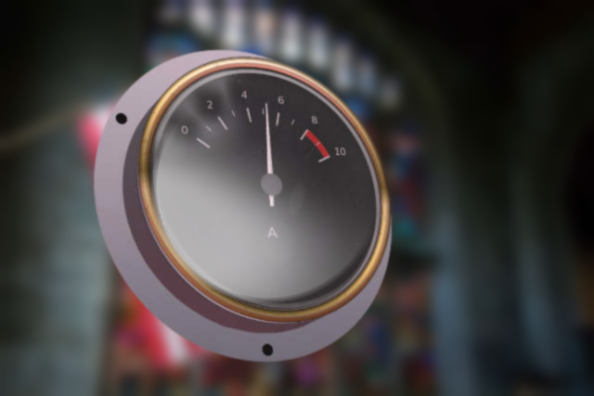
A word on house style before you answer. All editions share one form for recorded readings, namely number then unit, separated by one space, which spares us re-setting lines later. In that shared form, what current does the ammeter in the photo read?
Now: 5 A
